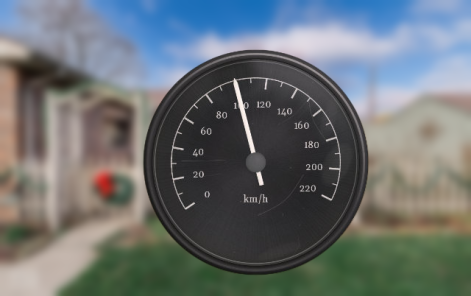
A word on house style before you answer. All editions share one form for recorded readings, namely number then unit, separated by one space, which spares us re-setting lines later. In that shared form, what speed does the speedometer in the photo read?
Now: 100 km/h
